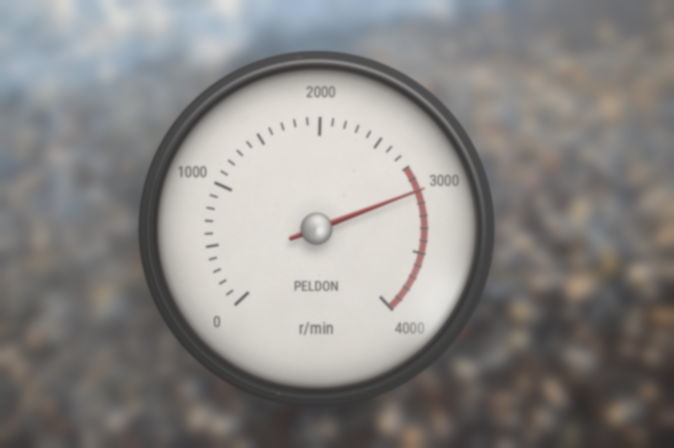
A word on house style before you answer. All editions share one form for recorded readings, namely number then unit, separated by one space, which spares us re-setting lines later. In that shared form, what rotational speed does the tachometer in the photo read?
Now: 3000 rpm
